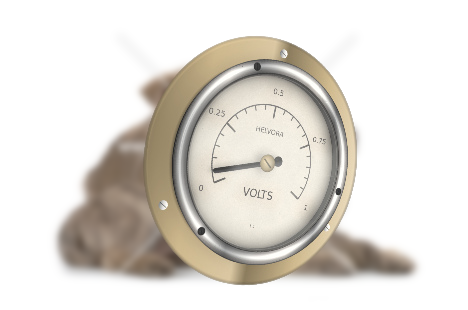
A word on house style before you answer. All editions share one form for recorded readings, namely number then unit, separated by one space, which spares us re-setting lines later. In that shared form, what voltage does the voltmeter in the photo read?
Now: 0.05 V
